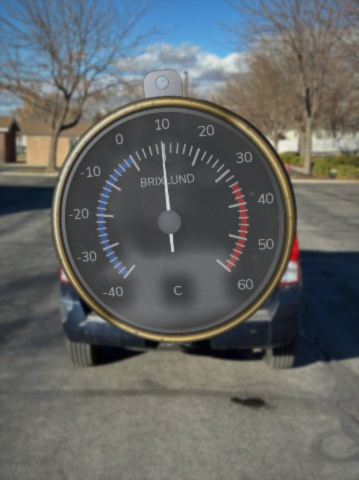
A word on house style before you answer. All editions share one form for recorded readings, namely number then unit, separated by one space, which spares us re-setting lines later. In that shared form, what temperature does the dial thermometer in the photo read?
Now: 10 °C
